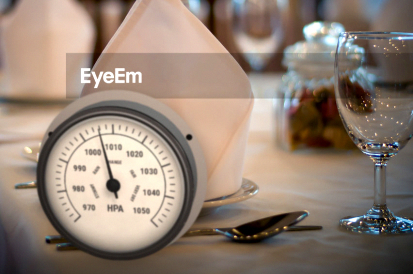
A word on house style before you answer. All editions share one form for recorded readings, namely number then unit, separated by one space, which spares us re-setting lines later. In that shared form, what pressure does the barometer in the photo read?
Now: 1006 hPa
